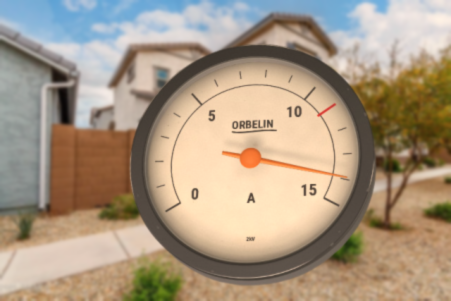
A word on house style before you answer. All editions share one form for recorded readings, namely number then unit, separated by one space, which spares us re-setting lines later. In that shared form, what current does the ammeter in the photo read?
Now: 14 A
